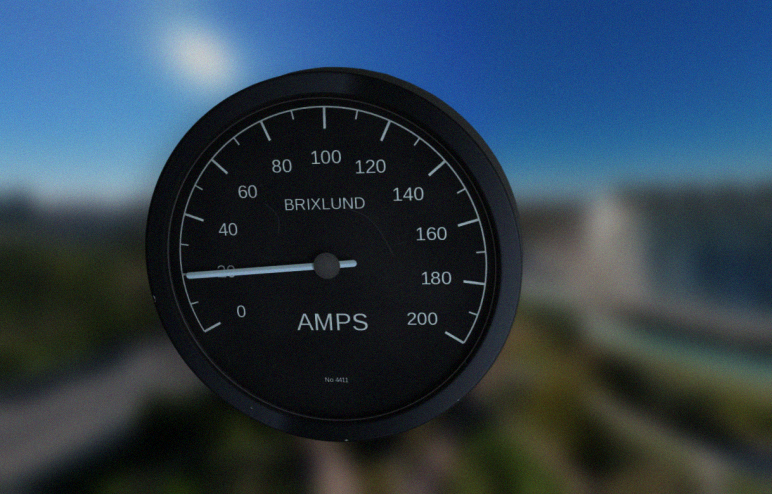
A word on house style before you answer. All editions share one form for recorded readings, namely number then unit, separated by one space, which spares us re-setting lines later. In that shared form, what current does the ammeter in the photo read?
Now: 20 A
